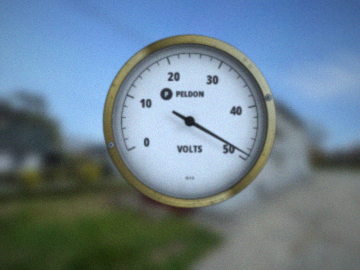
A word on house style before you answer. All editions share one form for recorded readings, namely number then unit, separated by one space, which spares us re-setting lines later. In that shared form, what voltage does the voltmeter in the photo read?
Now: 49 V
